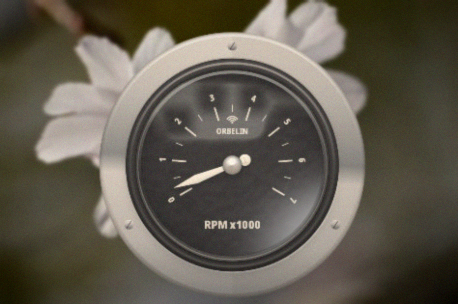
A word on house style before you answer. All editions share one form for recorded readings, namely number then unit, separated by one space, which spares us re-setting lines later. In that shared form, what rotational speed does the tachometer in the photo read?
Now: 250 rpm
